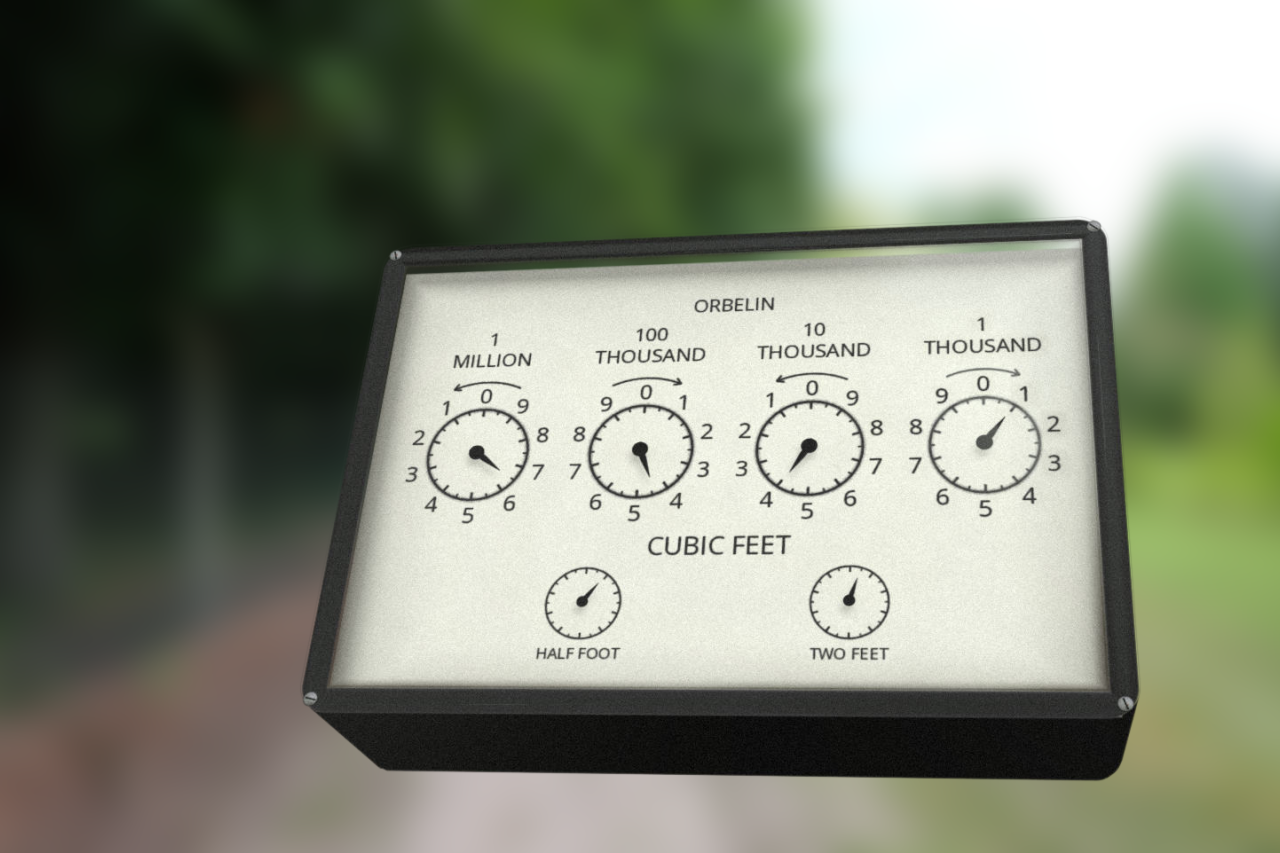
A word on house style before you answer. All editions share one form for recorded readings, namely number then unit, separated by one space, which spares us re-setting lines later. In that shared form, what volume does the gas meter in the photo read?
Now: 644100 ft³
